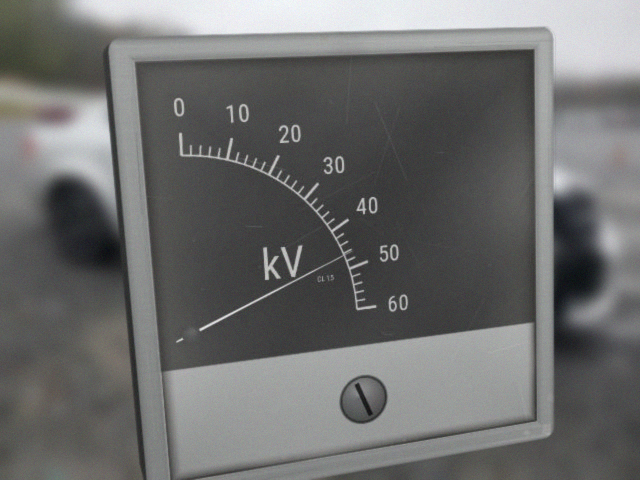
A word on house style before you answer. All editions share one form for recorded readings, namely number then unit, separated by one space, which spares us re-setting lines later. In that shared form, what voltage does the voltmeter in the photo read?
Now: 46 kV
